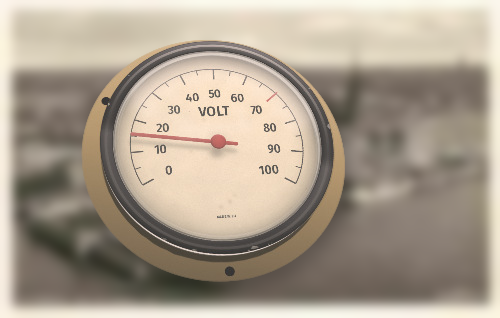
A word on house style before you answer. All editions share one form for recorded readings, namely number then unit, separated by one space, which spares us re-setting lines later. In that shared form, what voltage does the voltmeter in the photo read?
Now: 15 V
